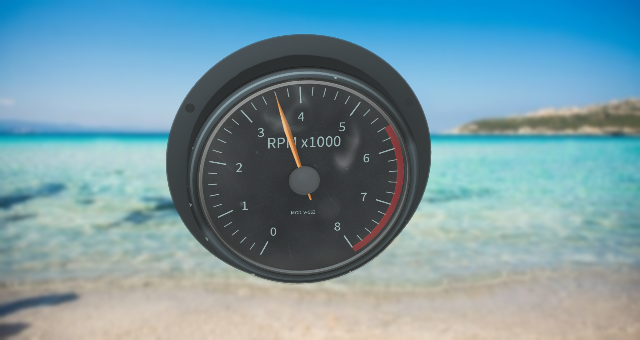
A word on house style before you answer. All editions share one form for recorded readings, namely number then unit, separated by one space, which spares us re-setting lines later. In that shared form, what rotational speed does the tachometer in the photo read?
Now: 3600 rpm
